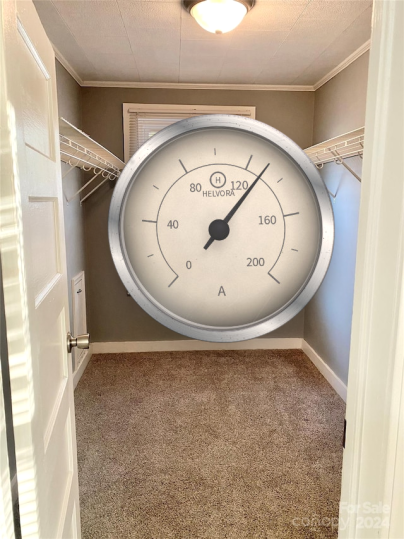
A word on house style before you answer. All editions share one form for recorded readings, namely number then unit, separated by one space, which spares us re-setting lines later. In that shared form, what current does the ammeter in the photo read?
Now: 130 A
